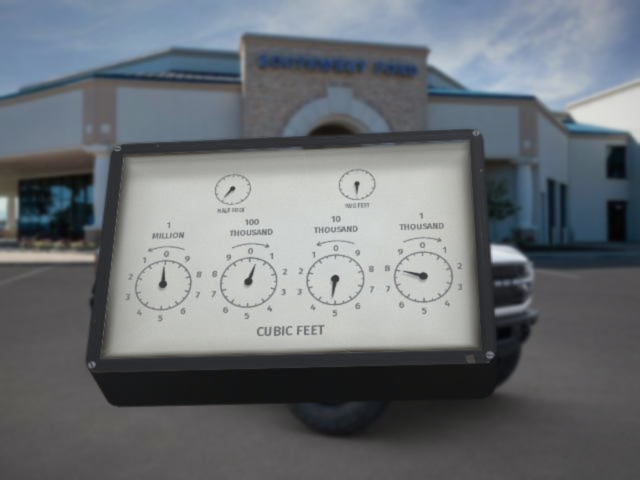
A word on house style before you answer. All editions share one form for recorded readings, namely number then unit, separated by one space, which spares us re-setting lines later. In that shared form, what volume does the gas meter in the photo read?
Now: 4800 ft³
